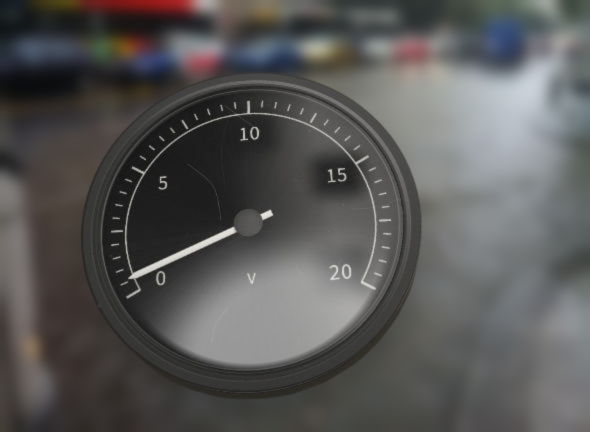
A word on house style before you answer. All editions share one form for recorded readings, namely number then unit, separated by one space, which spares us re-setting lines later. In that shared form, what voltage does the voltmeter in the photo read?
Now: 0.5 V
